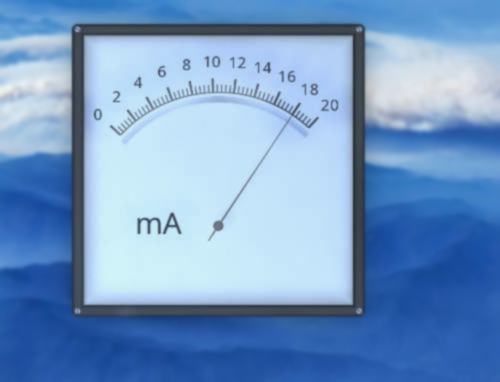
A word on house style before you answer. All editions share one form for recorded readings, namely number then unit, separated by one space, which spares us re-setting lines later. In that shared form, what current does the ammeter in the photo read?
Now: 18 mA
